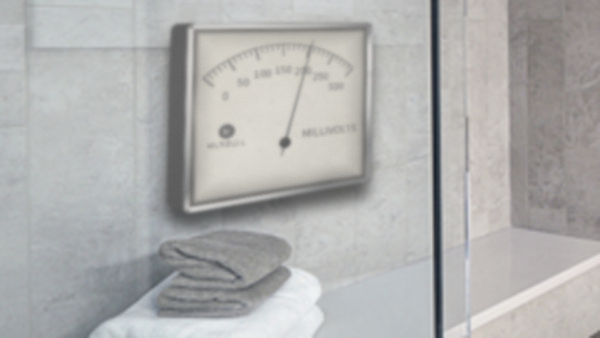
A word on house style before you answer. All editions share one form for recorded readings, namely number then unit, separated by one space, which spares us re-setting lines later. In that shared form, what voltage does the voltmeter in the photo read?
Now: 200 mV
